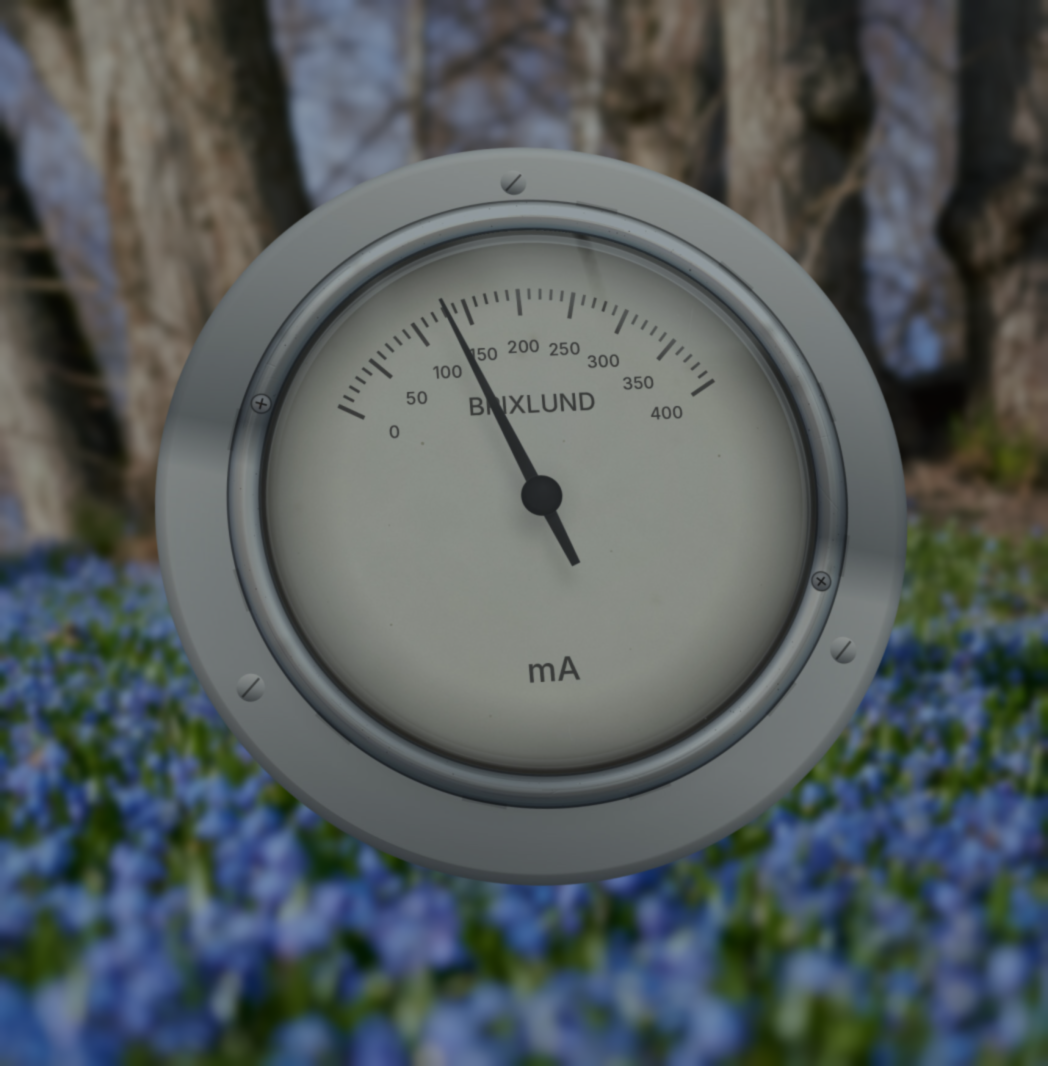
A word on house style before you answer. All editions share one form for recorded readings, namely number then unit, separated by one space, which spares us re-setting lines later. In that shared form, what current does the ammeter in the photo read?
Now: 130 mA
